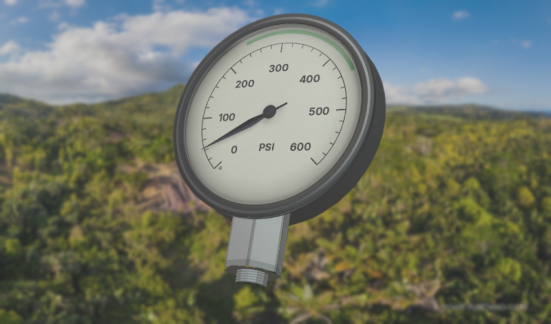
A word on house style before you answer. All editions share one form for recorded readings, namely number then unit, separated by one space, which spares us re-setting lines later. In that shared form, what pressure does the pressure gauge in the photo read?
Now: 40 psi
